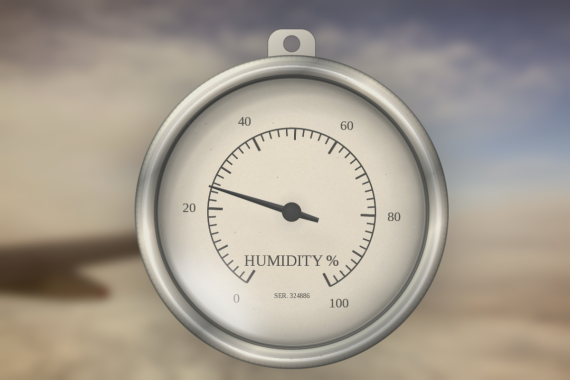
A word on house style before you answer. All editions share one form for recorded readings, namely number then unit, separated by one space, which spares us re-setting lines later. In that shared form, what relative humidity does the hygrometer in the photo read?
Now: 25 %
